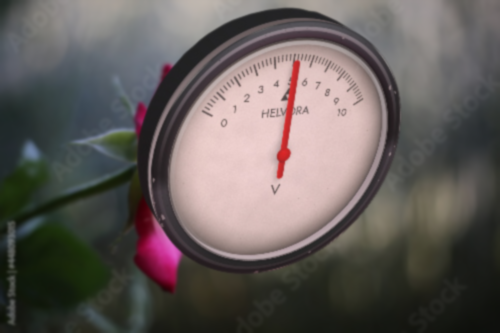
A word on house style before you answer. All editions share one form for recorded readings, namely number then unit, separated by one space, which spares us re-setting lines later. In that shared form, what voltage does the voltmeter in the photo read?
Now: 5 V
